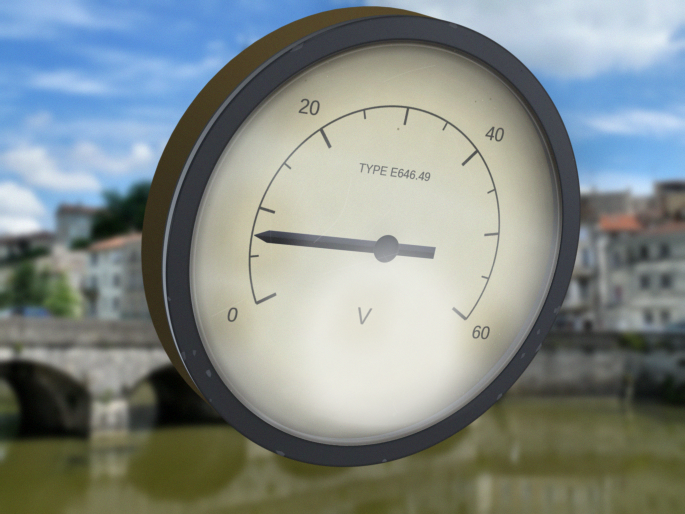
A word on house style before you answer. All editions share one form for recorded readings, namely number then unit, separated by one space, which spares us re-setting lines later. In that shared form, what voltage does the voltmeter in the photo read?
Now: 7.5 V
